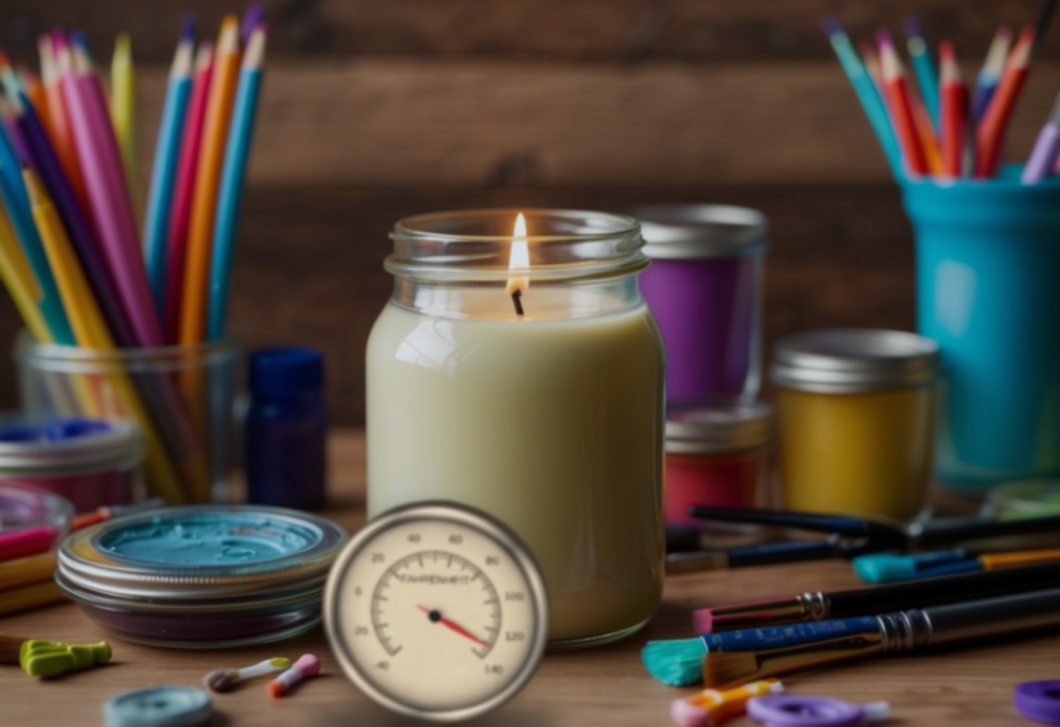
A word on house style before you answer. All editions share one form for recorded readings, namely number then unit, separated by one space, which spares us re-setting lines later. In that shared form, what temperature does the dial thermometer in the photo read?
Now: 130 °F
